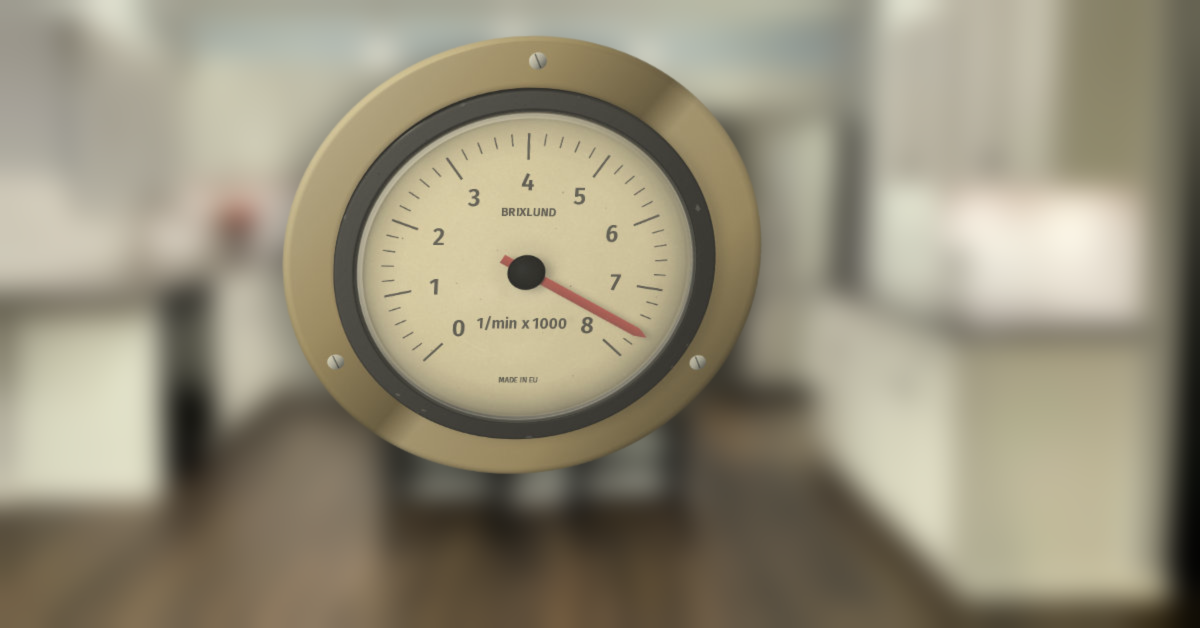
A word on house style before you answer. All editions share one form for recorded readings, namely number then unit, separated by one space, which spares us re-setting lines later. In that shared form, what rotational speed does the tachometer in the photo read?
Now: 7600 rpm
